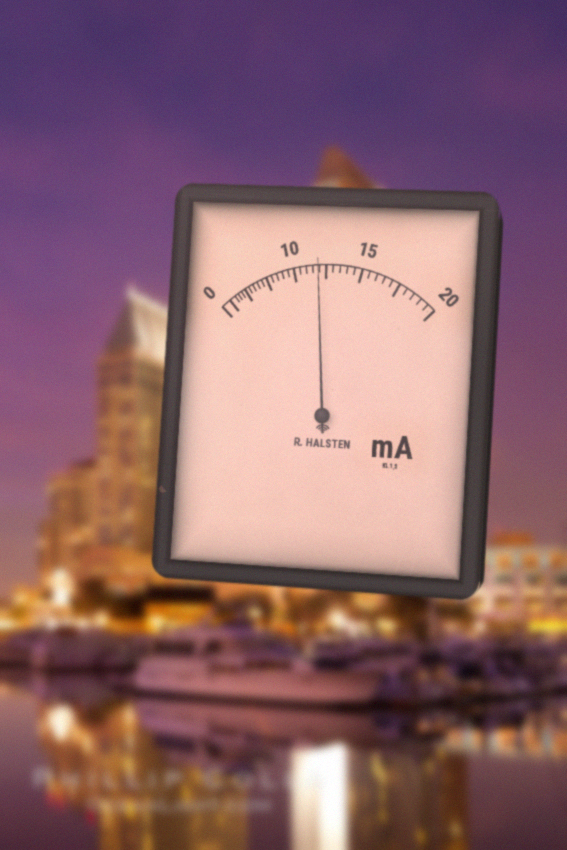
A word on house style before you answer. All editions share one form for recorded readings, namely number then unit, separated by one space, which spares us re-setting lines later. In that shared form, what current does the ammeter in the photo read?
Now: 12 mA
